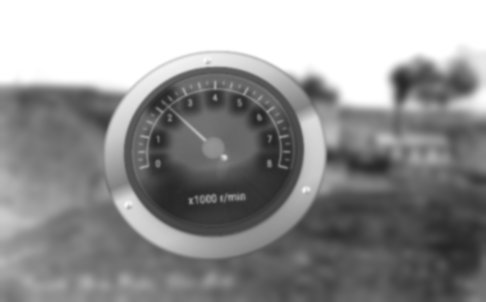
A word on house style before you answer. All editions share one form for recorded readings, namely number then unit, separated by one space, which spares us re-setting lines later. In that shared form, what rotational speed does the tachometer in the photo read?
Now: 2250 rpm
